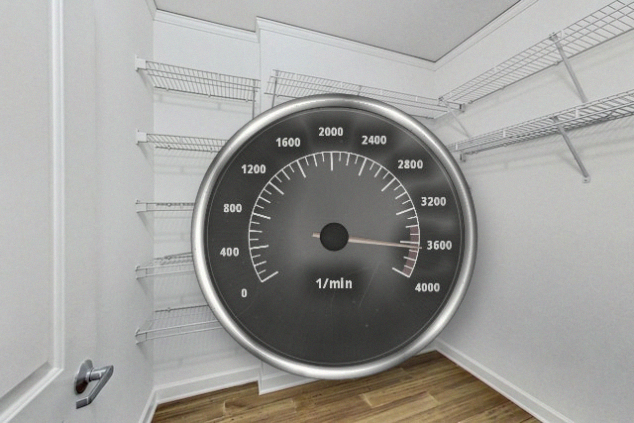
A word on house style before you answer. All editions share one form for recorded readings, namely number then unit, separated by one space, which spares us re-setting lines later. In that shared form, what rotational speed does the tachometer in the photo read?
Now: 3650 rpm
